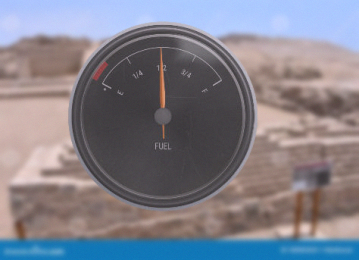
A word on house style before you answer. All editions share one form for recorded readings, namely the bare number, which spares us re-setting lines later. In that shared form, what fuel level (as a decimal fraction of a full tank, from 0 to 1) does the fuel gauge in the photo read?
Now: 0.5
